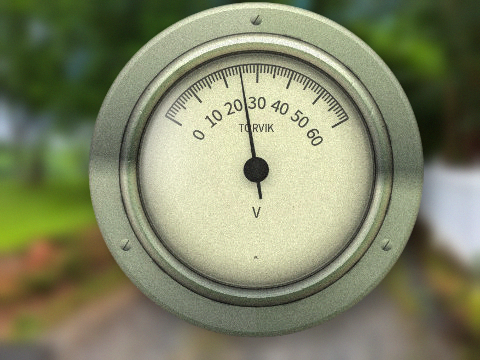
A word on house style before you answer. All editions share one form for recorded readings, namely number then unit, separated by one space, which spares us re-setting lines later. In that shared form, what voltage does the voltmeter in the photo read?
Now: 25 V
